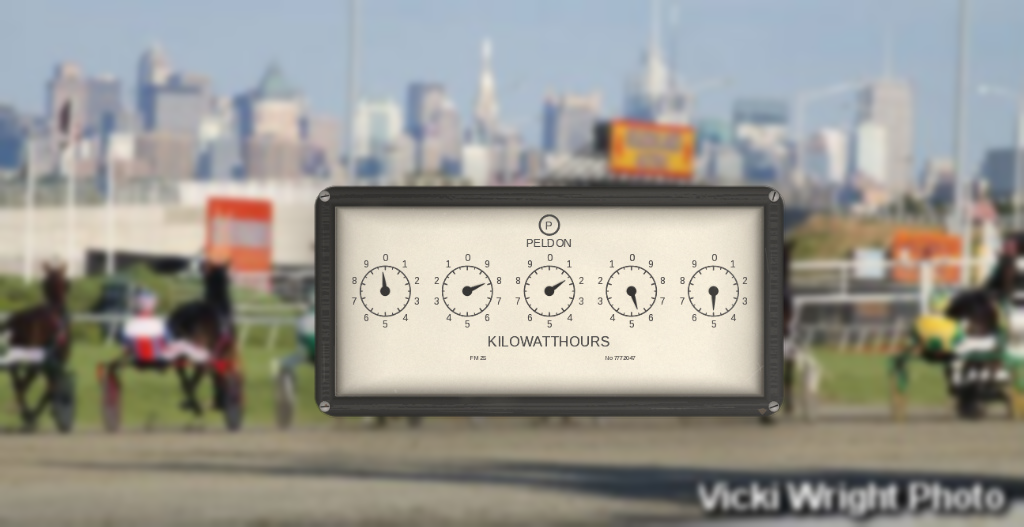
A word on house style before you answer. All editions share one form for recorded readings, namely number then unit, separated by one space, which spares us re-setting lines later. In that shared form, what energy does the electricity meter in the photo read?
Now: 98155 kWh
